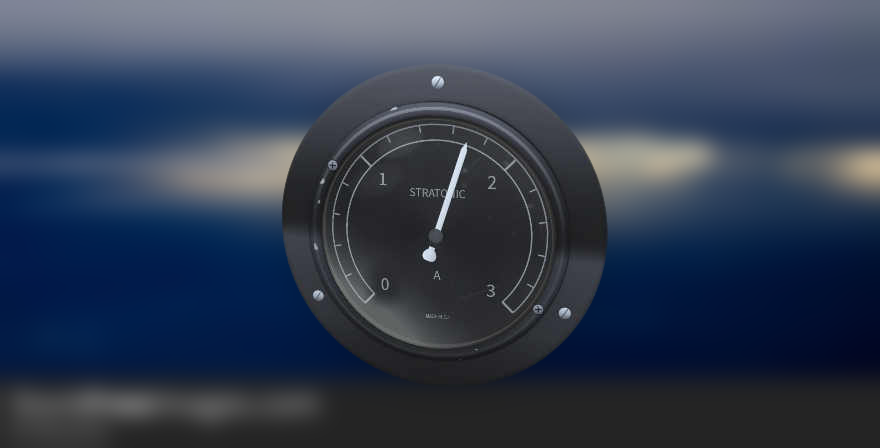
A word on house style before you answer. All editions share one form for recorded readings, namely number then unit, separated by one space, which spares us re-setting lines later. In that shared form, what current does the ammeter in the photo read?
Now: 1.7 A
